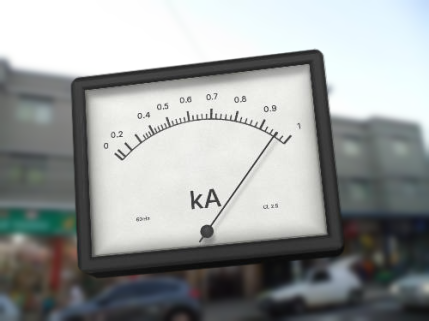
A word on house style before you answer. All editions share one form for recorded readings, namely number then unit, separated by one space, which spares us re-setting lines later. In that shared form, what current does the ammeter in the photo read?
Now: 0.96 kA
